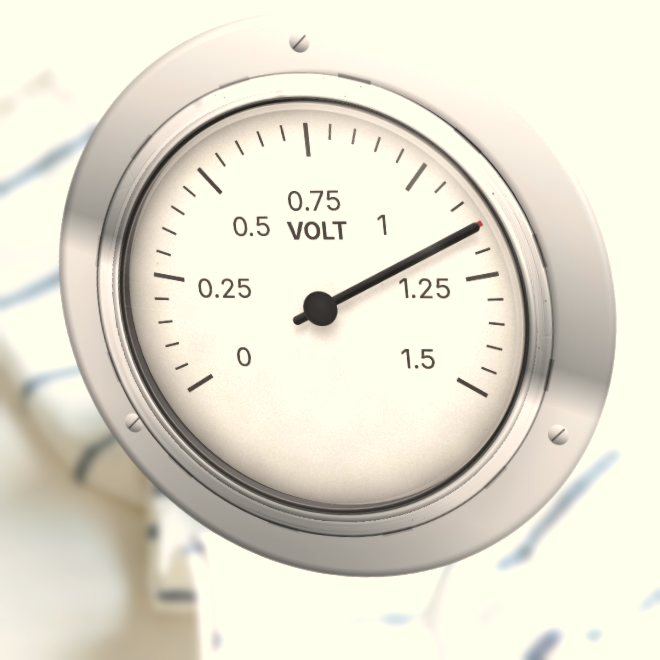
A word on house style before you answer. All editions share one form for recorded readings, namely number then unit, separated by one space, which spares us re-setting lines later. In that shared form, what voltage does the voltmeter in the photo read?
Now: 1.15 V
